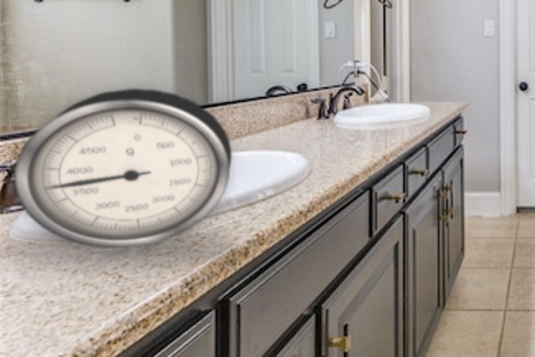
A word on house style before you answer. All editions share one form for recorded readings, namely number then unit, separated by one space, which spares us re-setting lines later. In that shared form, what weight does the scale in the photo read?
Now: 3750 g
